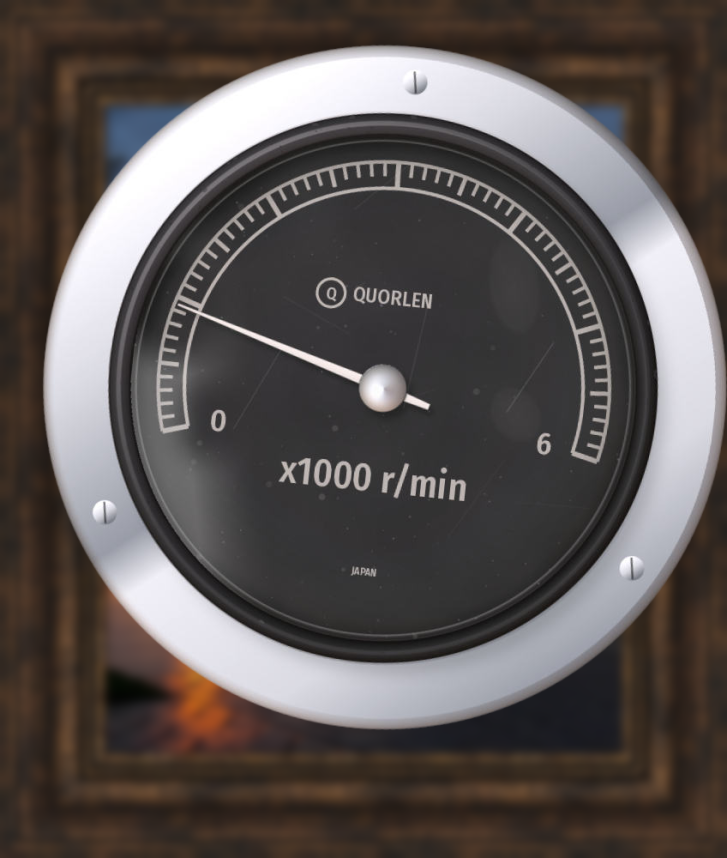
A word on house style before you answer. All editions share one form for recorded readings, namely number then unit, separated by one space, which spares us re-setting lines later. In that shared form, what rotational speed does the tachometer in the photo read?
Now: 950 rpm
